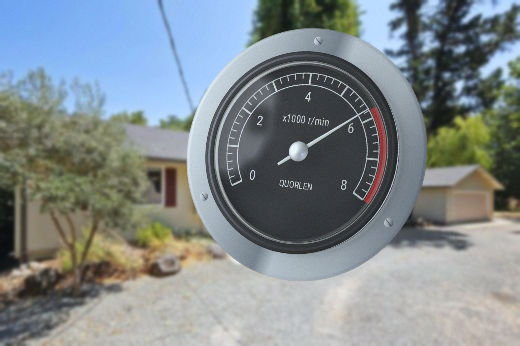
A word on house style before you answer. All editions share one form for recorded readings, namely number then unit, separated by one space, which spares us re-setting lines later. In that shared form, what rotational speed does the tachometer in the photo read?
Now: 5800 rpm
